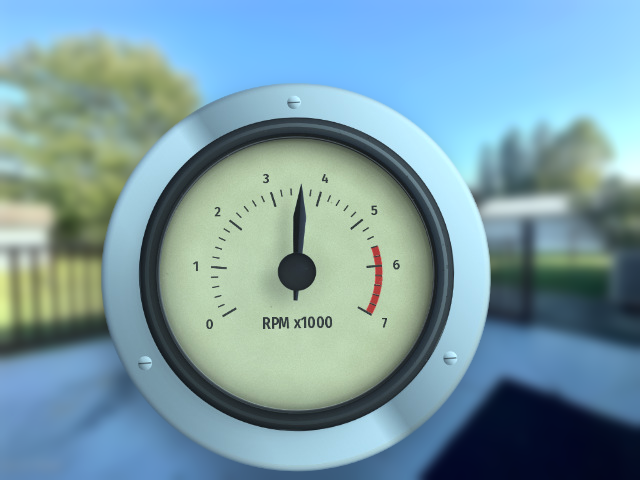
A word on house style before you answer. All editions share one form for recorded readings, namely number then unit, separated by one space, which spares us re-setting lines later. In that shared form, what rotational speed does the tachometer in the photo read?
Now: 3600 rpm
